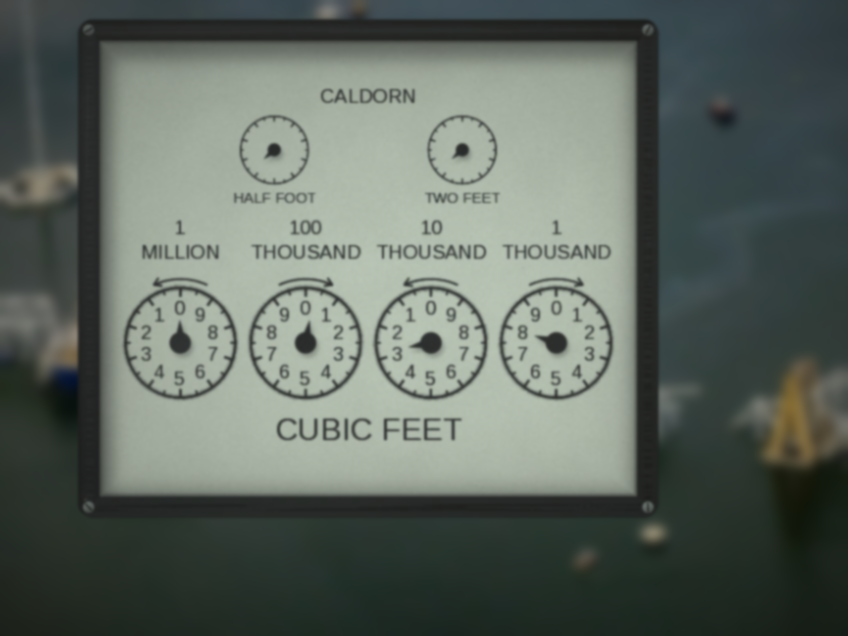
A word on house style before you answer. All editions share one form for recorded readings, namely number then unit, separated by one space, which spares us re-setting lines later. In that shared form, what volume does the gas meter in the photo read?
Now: 2800 ft³
